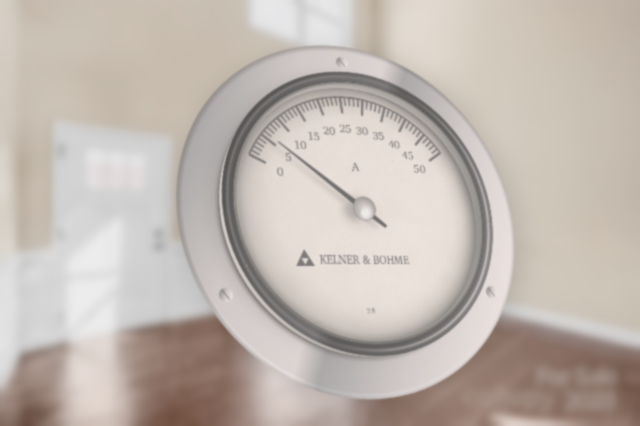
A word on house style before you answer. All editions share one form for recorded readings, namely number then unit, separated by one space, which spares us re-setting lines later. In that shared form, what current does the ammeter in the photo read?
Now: 5 A
